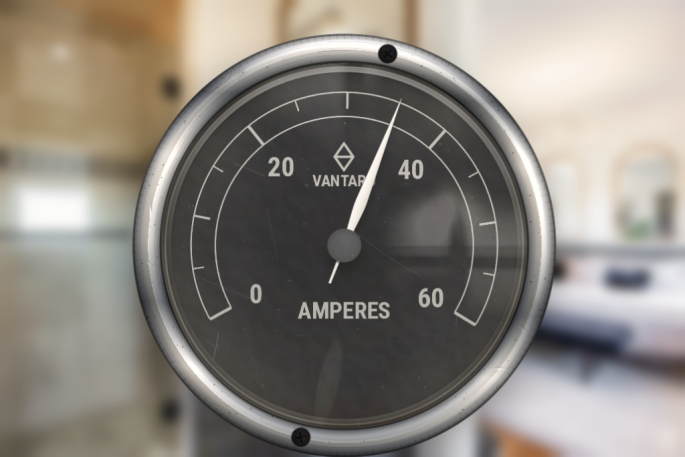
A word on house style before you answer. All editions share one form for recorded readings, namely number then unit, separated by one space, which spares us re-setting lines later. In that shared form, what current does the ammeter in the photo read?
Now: 35 A
